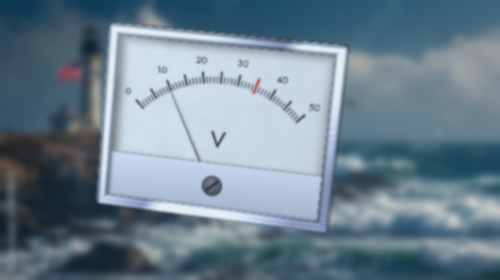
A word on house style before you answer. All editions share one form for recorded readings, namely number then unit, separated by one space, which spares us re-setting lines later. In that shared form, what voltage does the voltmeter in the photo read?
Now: 10 V
